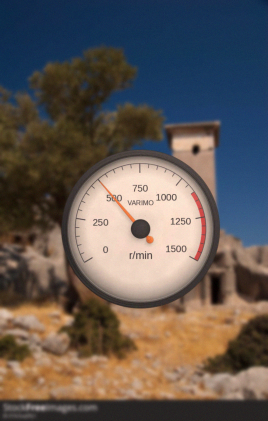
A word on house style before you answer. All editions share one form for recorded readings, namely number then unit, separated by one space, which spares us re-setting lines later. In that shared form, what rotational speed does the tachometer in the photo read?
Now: 500 rpm
